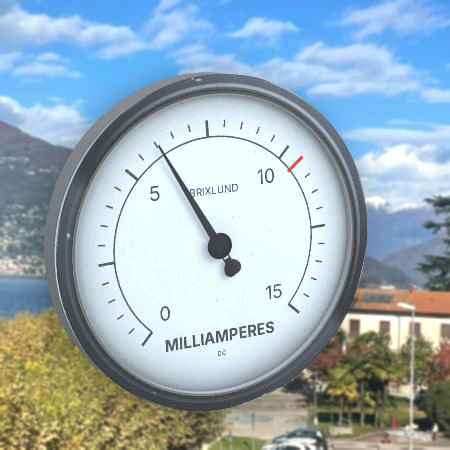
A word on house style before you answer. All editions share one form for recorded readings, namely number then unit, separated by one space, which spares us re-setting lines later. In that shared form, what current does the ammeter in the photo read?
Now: 6 mA
